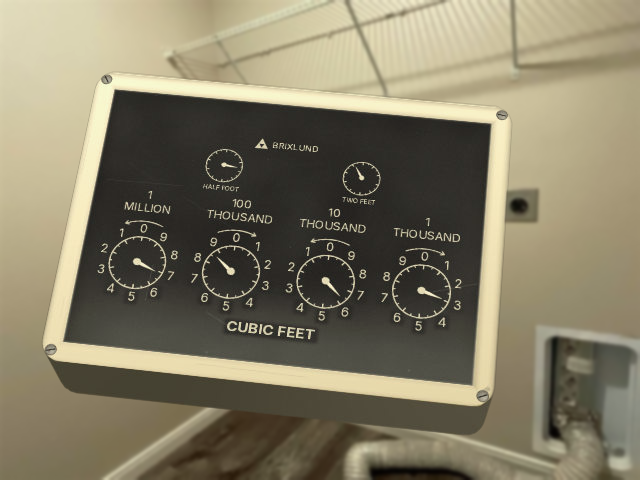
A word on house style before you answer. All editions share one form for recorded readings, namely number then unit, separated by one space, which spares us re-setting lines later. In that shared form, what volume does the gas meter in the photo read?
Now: 686300 ft³
